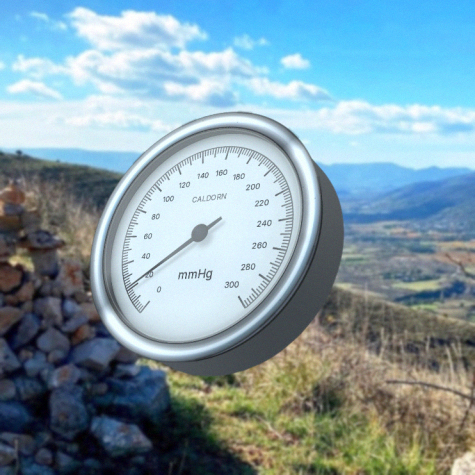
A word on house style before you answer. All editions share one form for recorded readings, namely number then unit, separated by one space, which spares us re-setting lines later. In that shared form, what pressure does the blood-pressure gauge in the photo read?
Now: 20 mmHg
